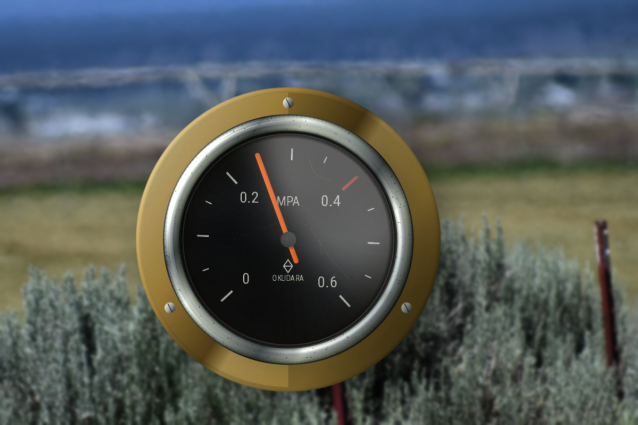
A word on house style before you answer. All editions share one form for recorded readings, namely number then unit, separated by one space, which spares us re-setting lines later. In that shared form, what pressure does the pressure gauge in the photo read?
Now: 0.25 MPa
